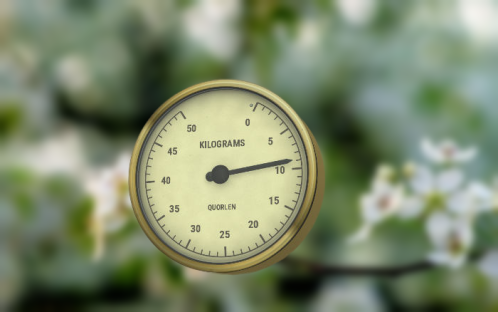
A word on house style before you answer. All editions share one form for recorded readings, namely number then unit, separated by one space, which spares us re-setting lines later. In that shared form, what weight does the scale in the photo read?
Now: 9 kg
